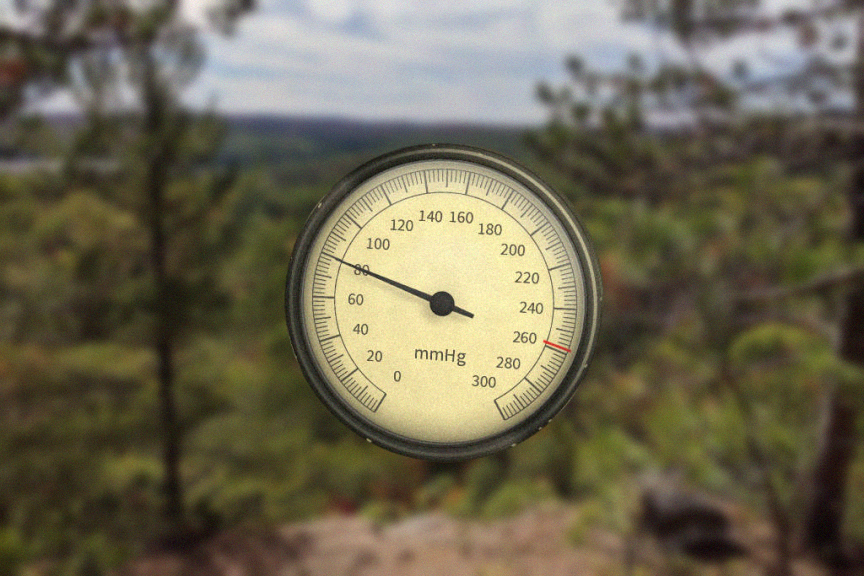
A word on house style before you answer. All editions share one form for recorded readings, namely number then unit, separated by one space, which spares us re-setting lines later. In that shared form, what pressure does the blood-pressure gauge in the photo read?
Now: 80 mmHg
